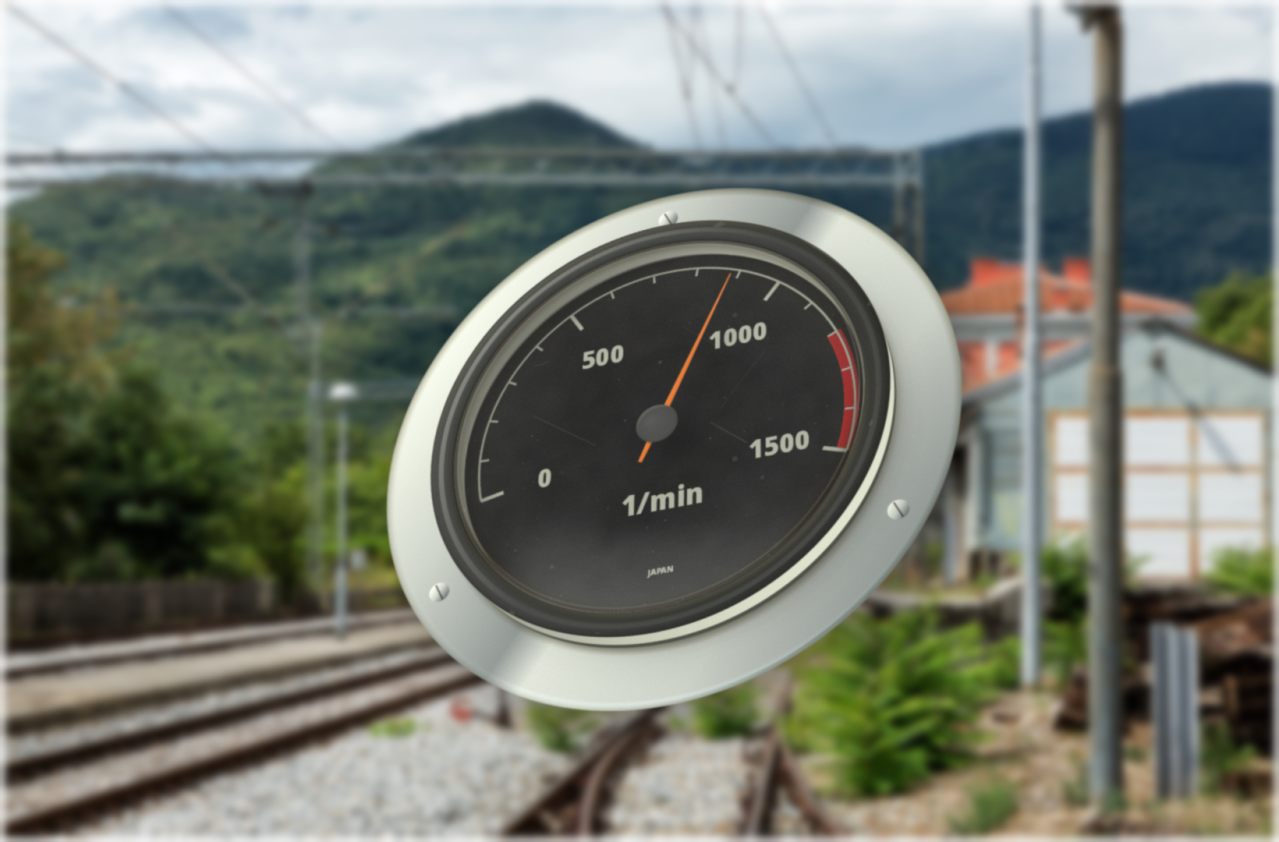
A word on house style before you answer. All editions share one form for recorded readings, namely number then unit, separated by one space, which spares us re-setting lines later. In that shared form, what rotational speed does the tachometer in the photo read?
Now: 900 rpm
